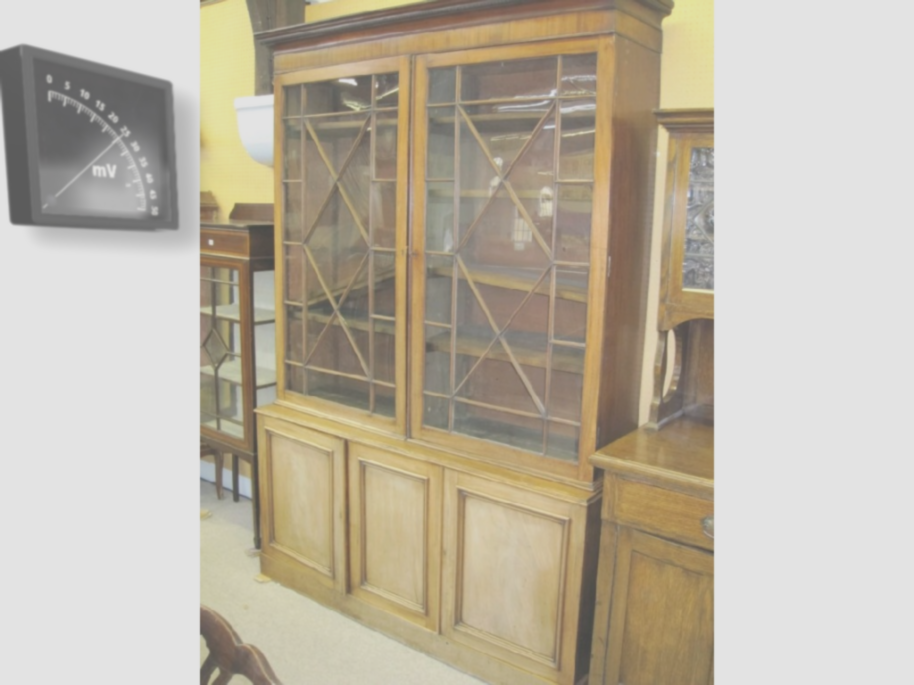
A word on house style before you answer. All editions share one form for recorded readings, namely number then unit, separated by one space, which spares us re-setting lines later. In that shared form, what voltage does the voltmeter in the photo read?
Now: 25 mV
